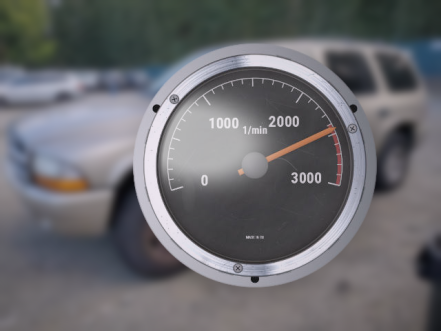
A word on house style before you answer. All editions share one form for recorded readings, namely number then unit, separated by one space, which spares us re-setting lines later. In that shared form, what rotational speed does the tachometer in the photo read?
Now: 2450 rpm
